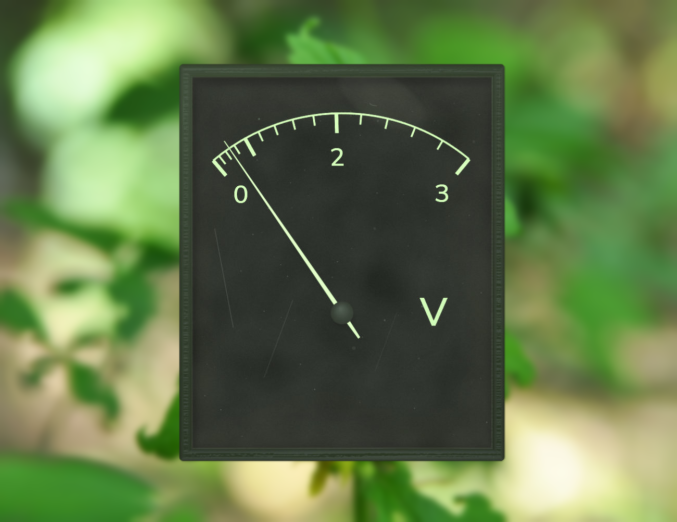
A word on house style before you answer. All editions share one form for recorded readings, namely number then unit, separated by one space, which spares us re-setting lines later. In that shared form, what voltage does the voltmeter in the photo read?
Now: 0.7 V
